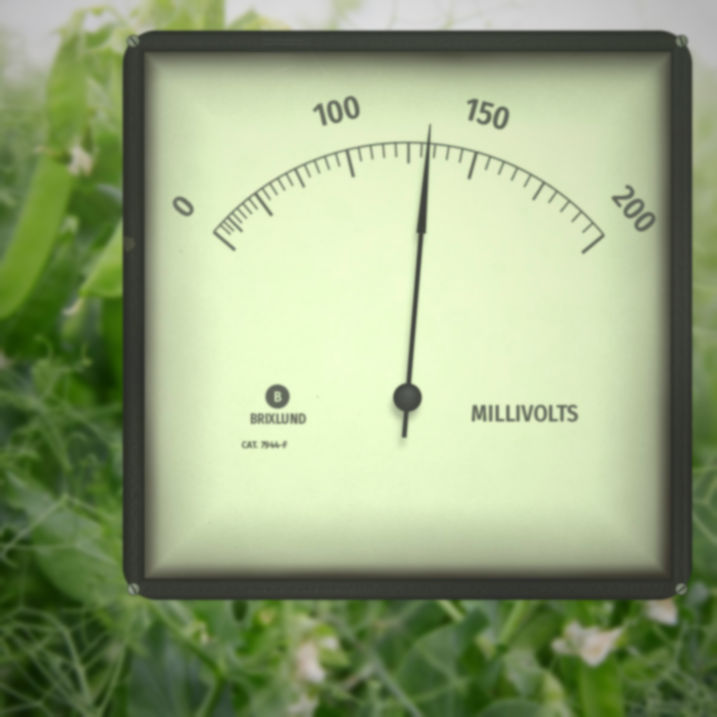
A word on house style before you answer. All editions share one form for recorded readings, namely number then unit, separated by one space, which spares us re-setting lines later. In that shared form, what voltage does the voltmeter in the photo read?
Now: 132.5 mV
